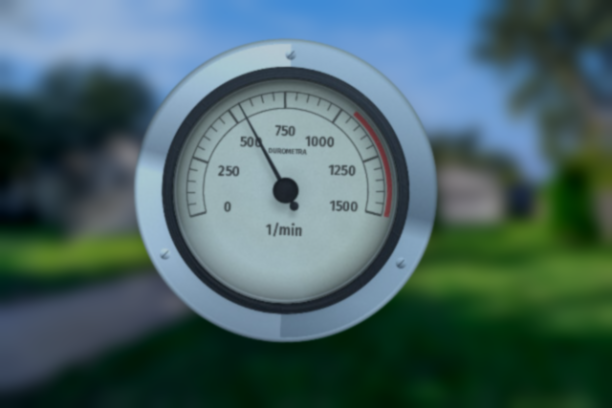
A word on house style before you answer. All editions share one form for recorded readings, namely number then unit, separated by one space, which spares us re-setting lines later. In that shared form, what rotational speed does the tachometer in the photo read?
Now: 550 rpm
